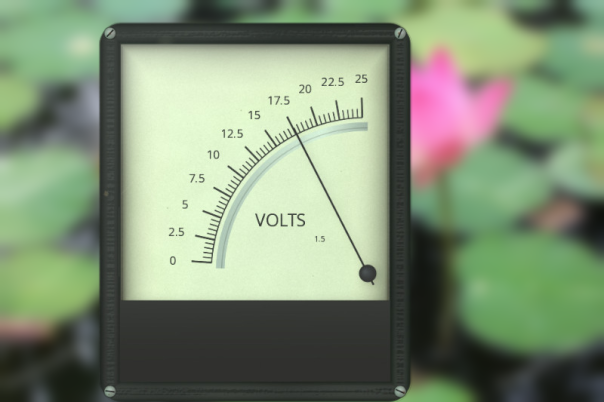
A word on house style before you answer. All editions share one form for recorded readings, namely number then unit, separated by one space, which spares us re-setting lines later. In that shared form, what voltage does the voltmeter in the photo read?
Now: 17.5 V
